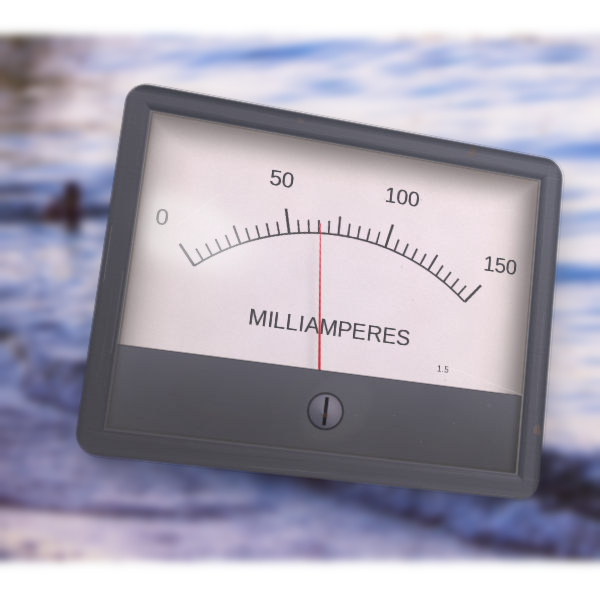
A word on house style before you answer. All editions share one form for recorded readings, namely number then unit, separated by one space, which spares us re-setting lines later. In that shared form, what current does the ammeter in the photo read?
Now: 65 mA
